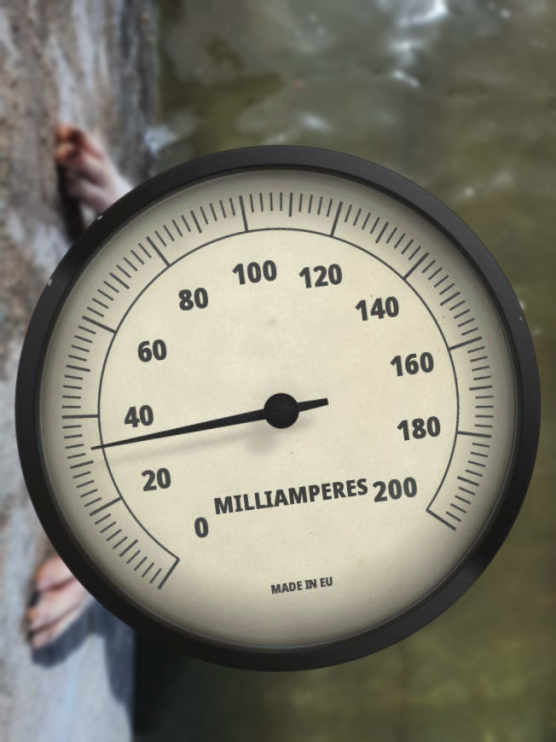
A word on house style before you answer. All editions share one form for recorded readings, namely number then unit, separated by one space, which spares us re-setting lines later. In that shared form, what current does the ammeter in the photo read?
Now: 33 mA
